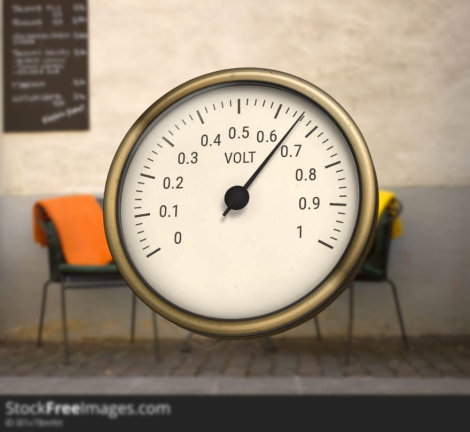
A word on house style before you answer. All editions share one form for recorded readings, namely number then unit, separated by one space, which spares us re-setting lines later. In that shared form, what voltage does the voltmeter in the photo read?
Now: 0.66 V
